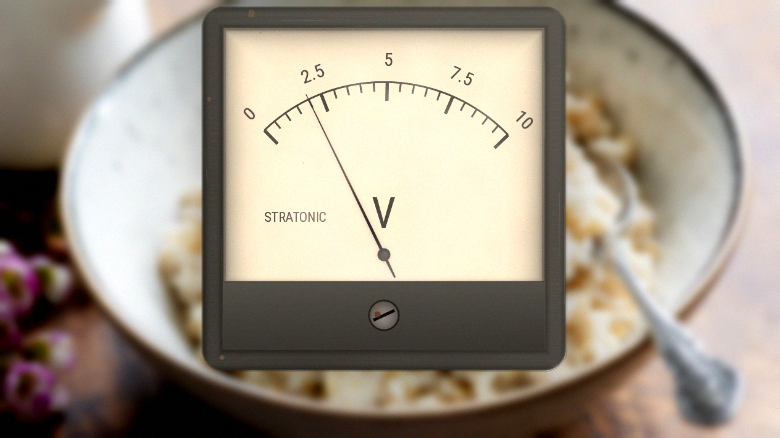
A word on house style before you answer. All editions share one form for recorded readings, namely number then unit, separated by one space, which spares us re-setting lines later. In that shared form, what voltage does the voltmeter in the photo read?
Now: 2 V
